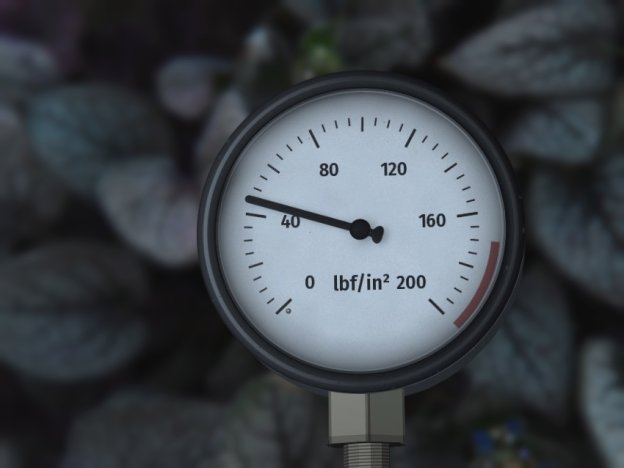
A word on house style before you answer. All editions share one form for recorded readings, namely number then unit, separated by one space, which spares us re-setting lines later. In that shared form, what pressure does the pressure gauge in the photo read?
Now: 45 psi
